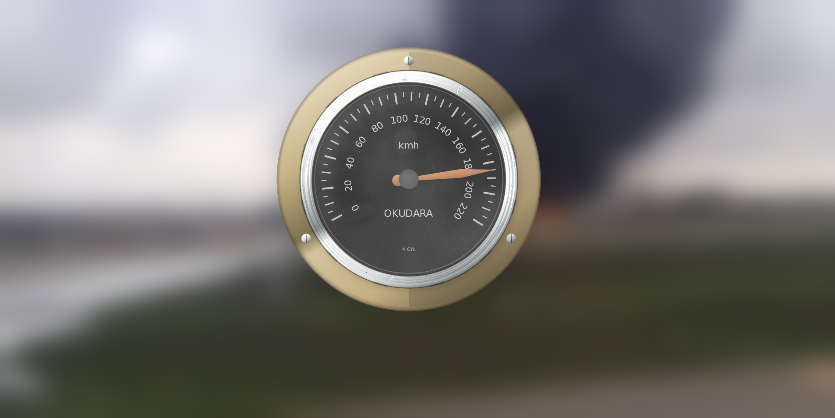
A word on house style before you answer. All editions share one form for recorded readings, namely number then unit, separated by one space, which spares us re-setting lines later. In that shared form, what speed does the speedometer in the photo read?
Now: 185 km/h
